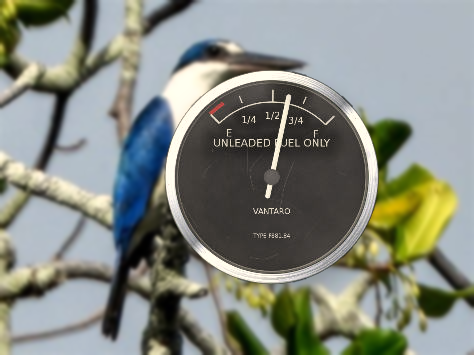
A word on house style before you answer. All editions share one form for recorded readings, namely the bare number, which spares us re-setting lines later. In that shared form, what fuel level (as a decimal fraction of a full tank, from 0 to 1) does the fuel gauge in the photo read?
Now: 0.625
